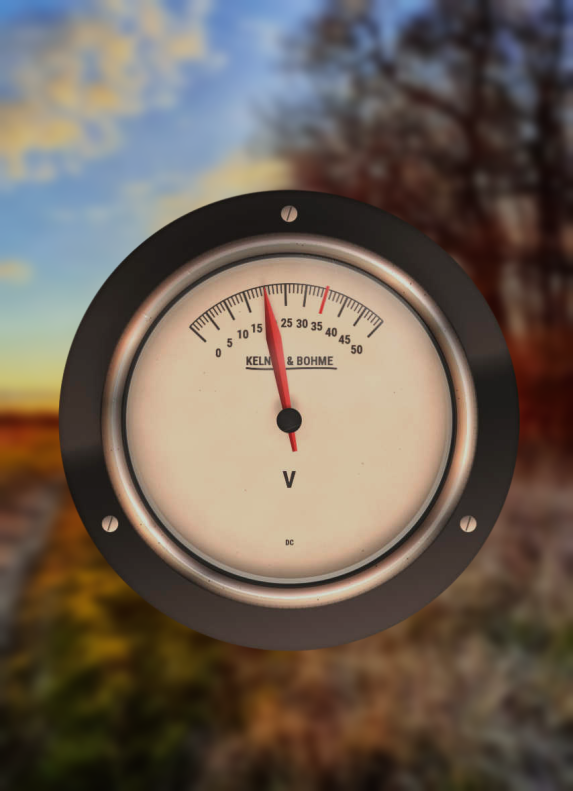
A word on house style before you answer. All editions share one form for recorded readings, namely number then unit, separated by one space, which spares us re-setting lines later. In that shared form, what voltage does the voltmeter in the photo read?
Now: 20 V
